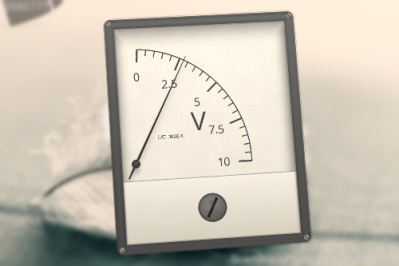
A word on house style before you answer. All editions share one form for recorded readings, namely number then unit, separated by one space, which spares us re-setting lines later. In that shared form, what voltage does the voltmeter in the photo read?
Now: 2.75 V
